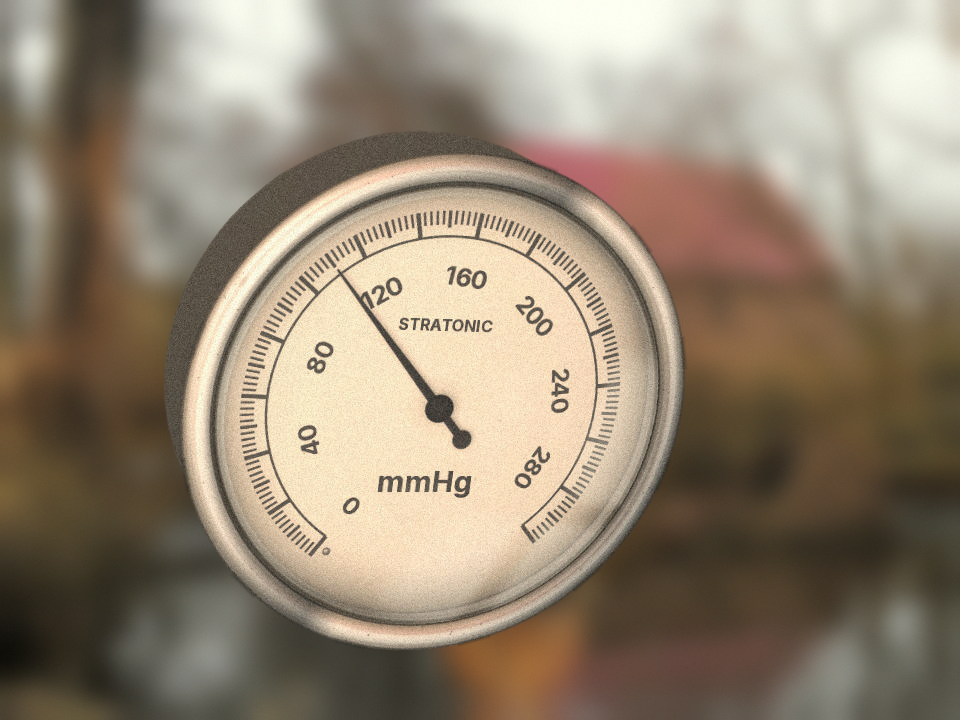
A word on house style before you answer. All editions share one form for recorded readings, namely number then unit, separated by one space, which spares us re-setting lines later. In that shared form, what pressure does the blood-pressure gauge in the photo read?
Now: 110 mmHg
